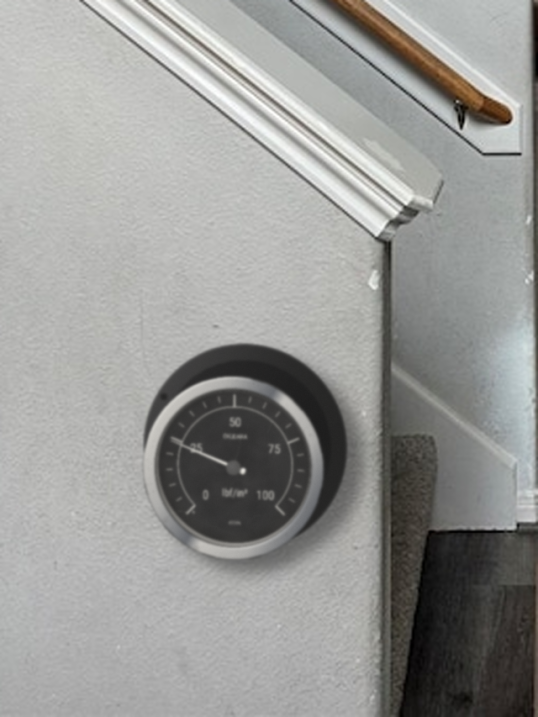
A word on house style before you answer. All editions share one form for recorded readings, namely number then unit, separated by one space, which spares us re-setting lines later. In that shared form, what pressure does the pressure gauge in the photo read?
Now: 25 psi
